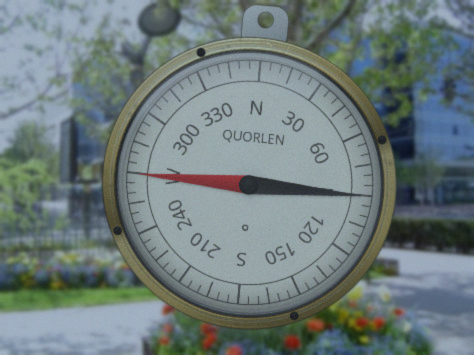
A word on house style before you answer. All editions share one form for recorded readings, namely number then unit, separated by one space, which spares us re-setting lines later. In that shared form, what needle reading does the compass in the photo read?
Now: 270 °
